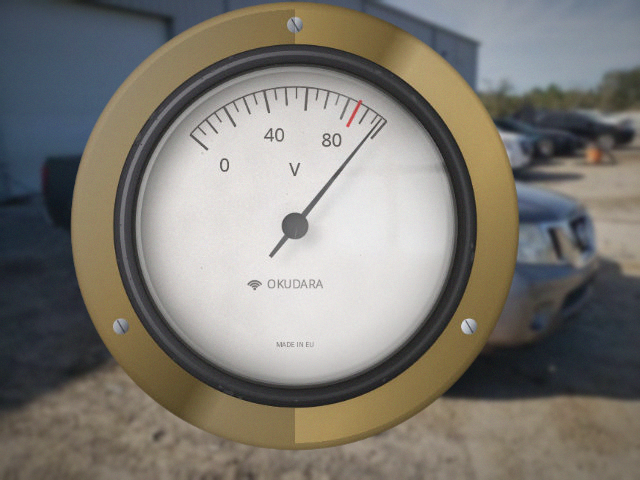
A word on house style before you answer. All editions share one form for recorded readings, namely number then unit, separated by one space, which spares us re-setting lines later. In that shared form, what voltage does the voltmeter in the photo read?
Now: 97.5 V
